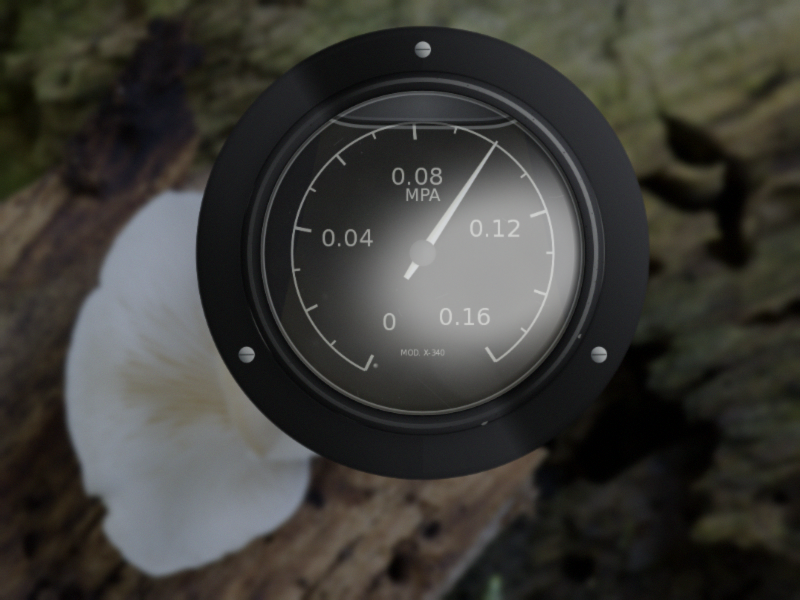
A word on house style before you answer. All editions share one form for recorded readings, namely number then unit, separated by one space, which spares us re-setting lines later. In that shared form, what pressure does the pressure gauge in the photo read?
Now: 0.1 MPa
